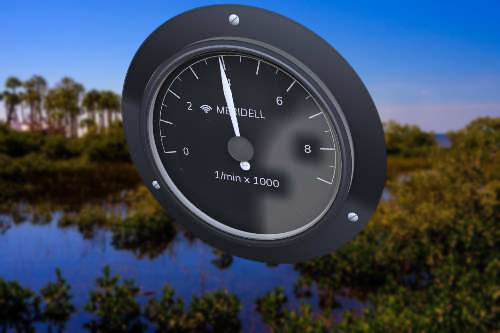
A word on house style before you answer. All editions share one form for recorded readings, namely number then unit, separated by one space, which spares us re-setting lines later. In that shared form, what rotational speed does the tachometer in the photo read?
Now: 4000 rpm
